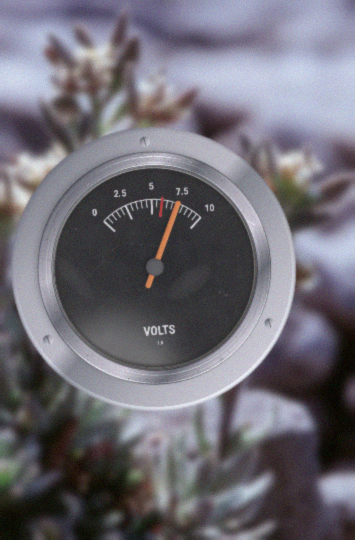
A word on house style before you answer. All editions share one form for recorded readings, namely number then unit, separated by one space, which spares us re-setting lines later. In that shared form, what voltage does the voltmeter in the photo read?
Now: 7.5 V
